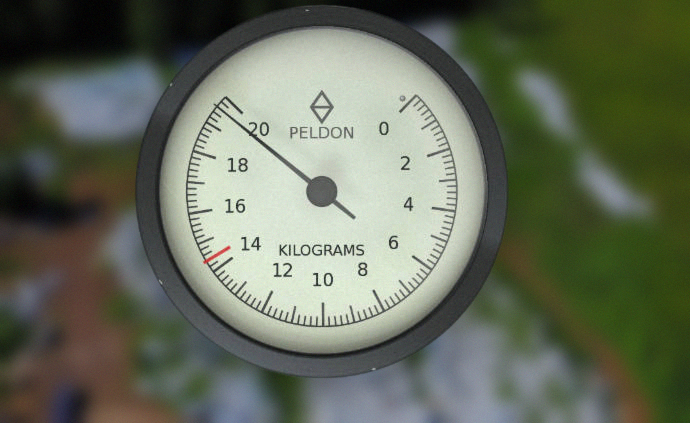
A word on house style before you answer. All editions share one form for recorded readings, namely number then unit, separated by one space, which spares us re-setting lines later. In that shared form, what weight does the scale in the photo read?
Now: 19.6 kg
